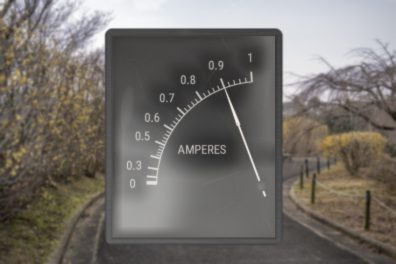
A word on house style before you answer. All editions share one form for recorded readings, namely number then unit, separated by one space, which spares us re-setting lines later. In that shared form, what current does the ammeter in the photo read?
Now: 0.9 A
